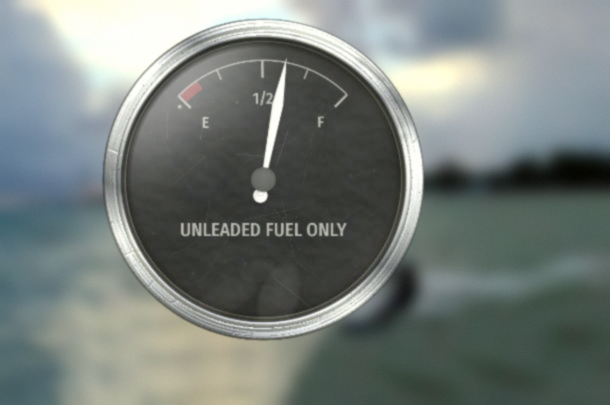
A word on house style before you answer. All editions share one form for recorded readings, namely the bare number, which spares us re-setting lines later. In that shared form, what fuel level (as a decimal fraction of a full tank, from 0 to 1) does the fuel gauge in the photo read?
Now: 0.625
